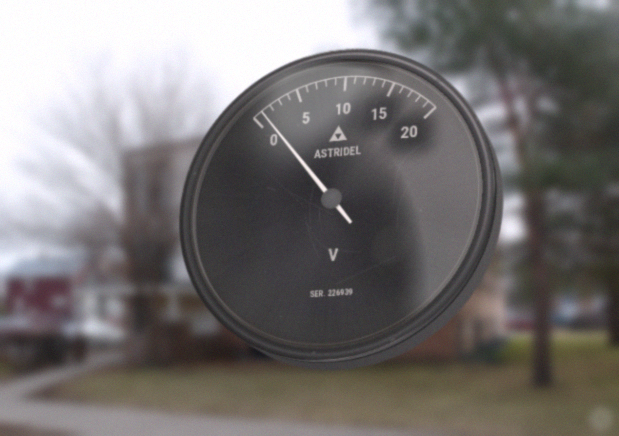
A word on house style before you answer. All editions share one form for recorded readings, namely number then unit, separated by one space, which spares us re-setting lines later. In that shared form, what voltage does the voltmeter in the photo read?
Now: 1 V
